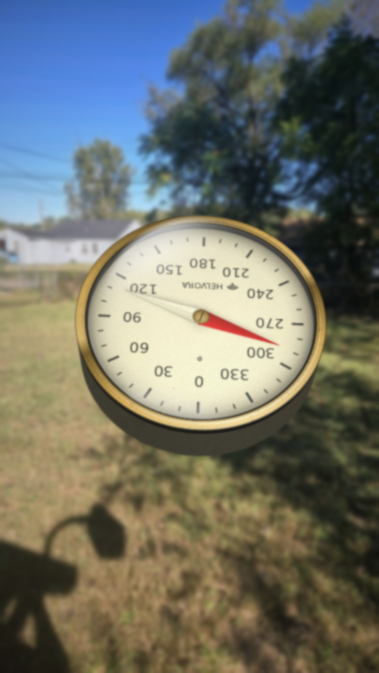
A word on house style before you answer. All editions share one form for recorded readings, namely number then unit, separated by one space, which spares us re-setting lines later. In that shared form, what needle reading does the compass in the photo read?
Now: 290 °
